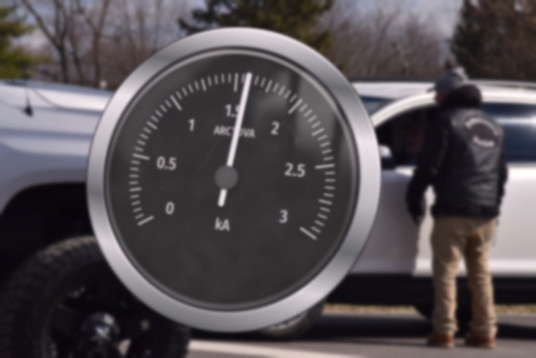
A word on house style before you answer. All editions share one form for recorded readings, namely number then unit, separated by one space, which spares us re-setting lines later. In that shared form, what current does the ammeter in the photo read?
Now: 1.6 kA
